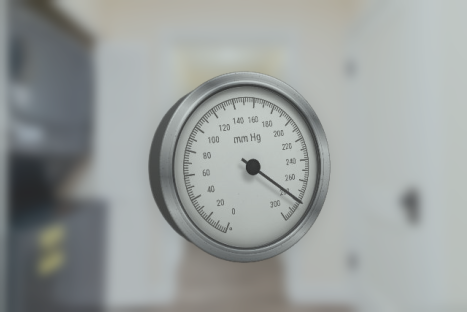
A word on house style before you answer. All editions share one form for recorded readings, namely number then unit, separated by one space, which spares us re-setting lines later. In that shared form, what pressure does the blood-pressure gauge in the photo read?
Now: 280 mmHg
